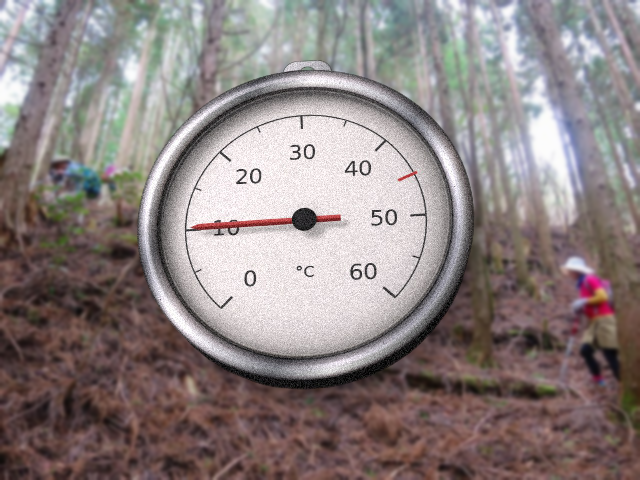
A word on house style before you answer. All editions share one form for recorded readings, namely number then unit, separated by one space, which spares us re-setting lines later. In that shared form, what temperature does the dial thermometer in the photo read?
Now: 10 °C
